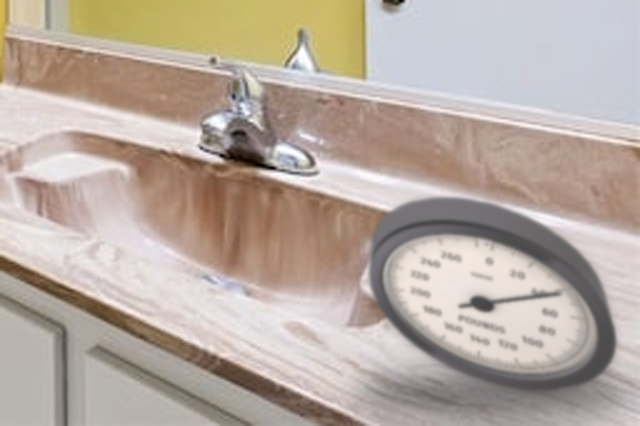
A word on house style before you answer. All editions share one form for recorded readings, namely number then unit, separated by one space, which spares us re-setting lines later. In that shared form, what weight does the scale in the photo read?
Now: 40 lb
